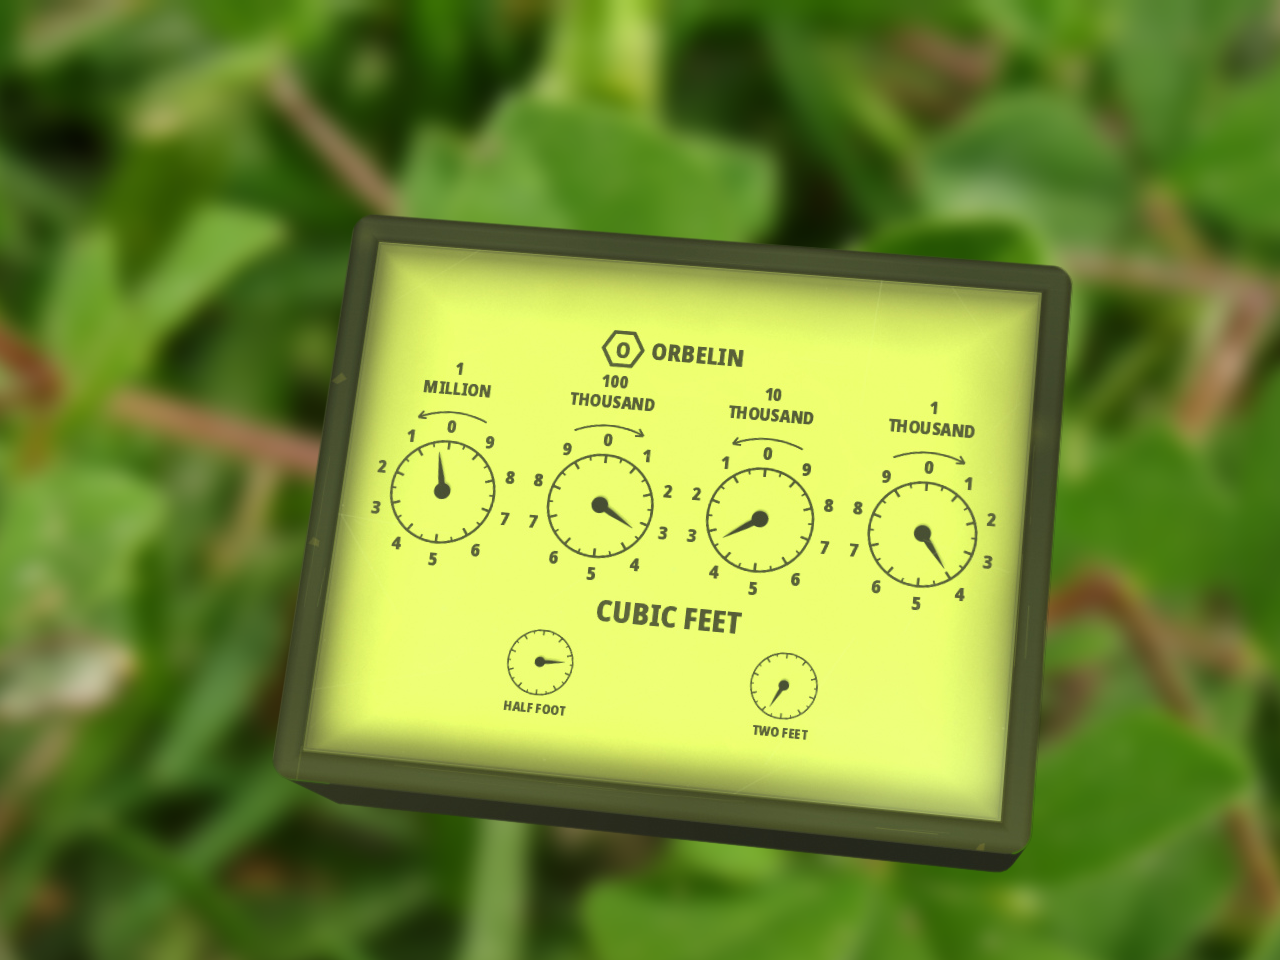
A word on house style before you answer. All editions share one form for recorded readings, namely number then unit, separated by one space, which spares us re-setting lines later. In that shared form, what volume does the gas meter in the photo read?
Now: 33400 ft³
